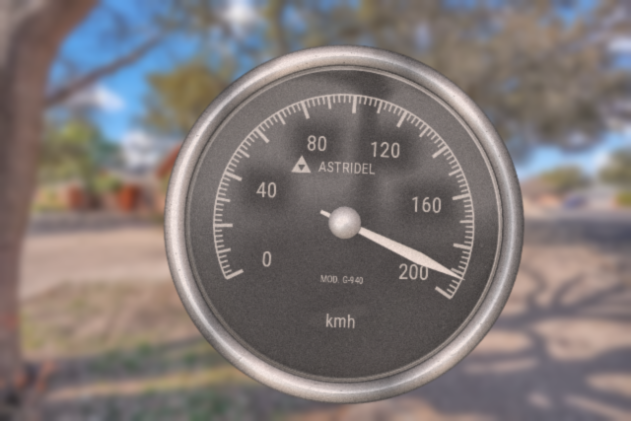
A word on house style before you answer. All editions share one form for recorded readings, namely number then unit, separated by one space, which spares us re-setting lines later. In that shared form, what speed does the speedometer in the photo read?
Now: 192 km/h
